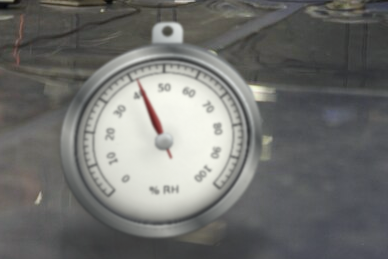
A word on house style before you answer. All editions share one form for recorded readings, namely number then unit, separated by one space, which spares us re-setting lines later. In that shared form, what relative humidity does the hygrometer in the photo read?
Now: 42 %
